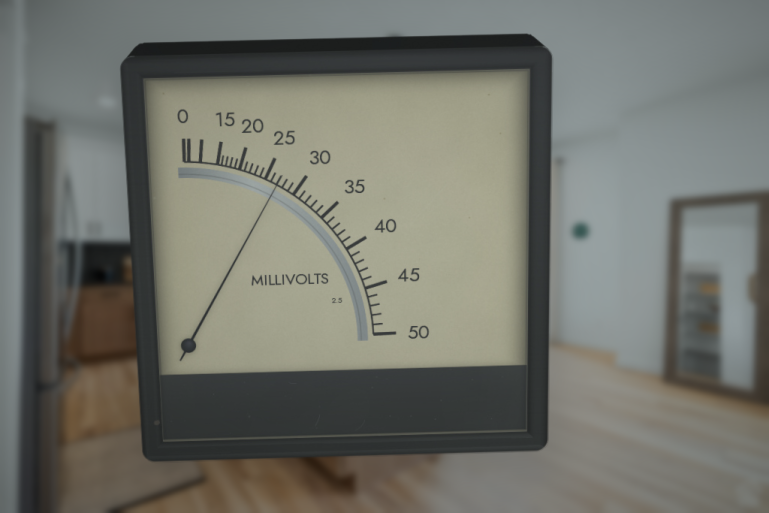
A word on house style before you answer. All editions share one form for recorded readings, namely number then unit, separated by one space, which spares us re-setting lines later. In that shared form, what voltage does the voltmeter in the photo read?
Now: 27 mV
